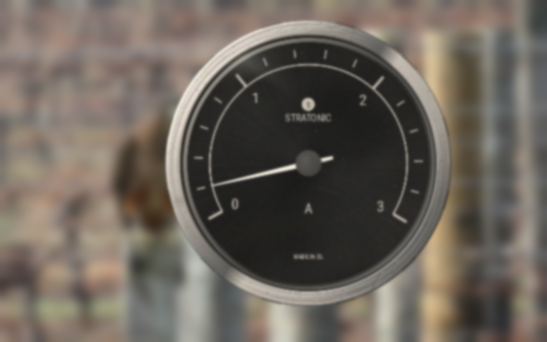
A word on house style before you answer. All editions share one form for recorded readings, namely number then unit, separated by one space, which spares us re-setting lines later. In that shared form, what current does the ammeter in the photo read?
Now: 0.2 A
